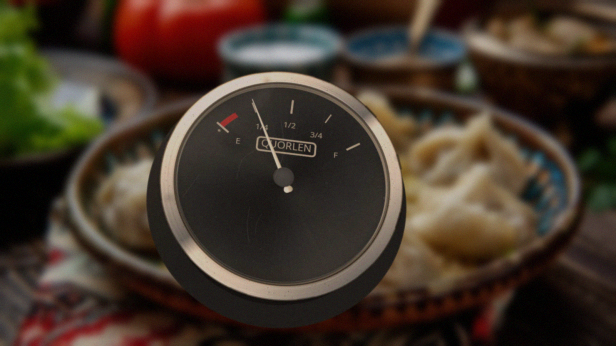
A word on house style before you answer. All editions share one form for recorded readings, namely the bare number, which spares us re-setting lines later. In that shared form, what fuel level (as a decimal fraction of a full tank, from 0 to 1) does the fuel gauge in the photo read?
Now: 0.25
